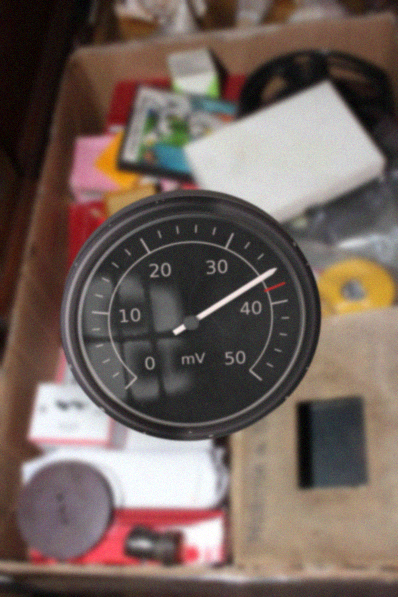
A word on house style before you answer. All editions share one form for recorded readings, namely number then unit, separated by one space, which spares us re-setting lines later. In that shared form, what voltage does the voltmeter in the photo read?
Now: 36 mV
